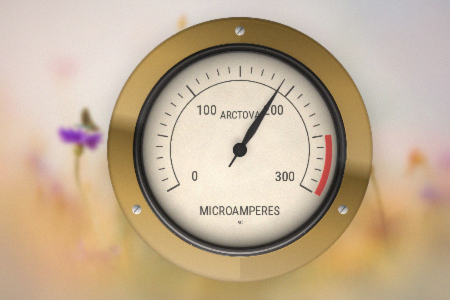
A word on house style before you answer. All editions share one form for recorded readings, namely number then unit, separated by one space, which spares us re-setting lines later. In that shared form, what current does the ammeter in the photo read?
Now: 190 µA
